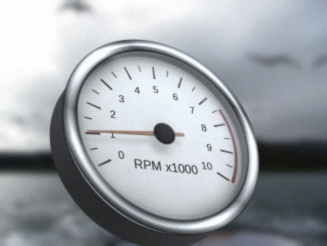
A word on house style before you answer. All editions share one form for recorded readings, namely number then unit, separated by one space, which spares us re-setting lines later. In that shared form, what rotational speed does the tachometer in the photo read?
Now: 1000 rpm
